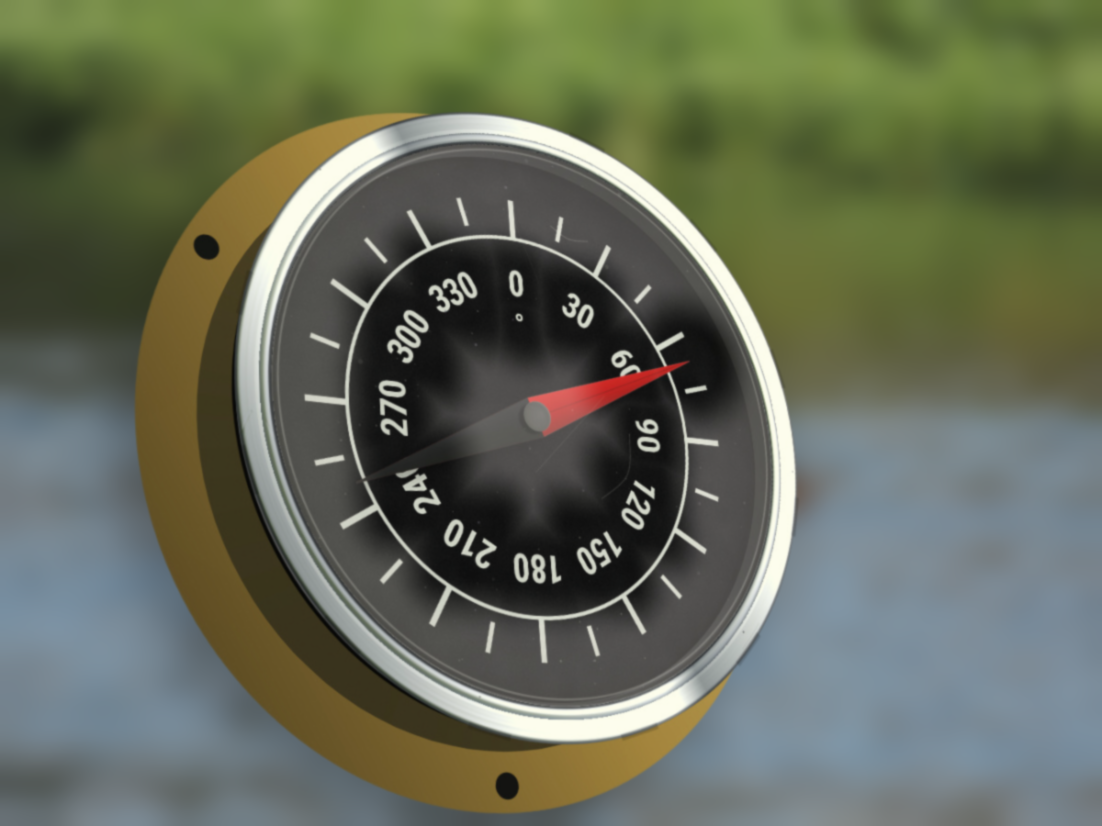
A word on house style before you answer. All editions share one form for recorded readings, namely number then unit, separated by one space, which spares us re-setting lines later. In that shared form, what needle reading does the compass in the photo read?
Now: 67.5 °
